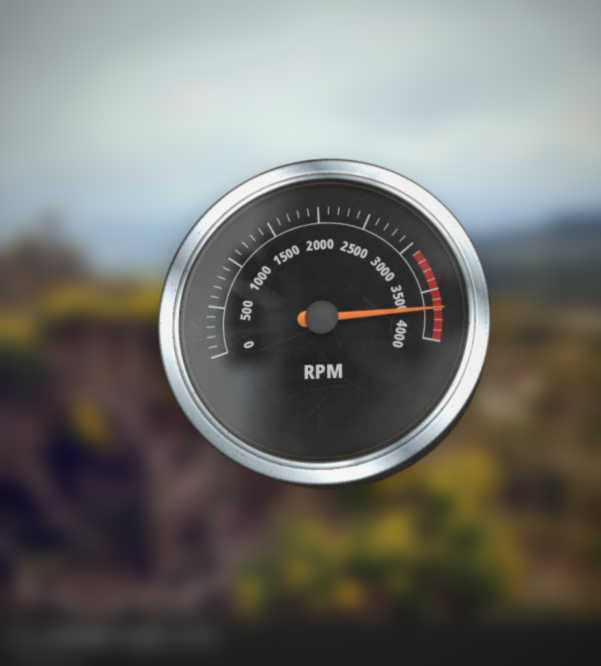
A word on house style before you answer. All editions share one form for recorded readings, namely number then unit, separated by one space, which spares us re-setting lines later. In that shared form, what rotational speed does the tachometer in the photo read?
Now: 3700 rpm
